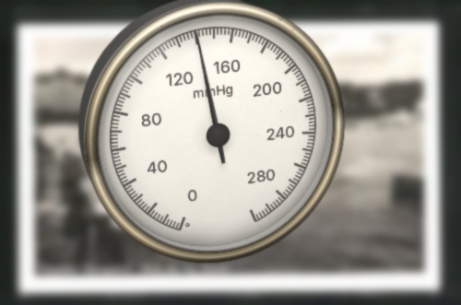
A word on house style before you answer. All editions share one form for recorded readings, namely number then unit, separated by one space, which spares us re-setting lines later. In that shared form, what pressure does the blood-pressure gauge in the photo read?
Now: 140 mmHg
